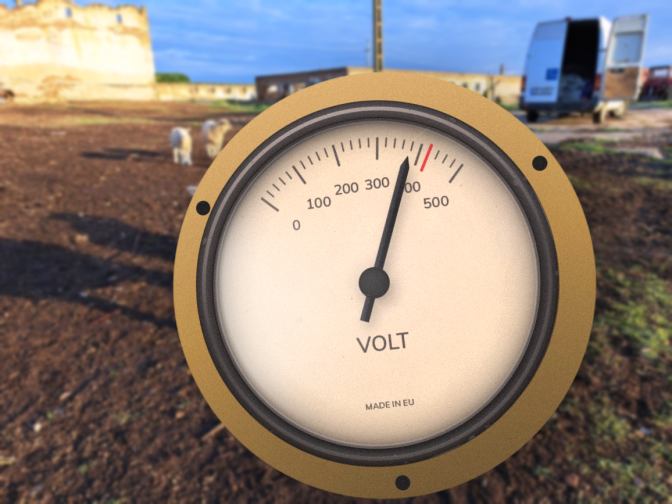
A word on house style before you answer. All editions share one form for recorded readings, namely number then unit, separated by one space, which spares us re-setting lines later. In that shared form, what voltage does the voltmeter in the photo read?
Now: 380 V
